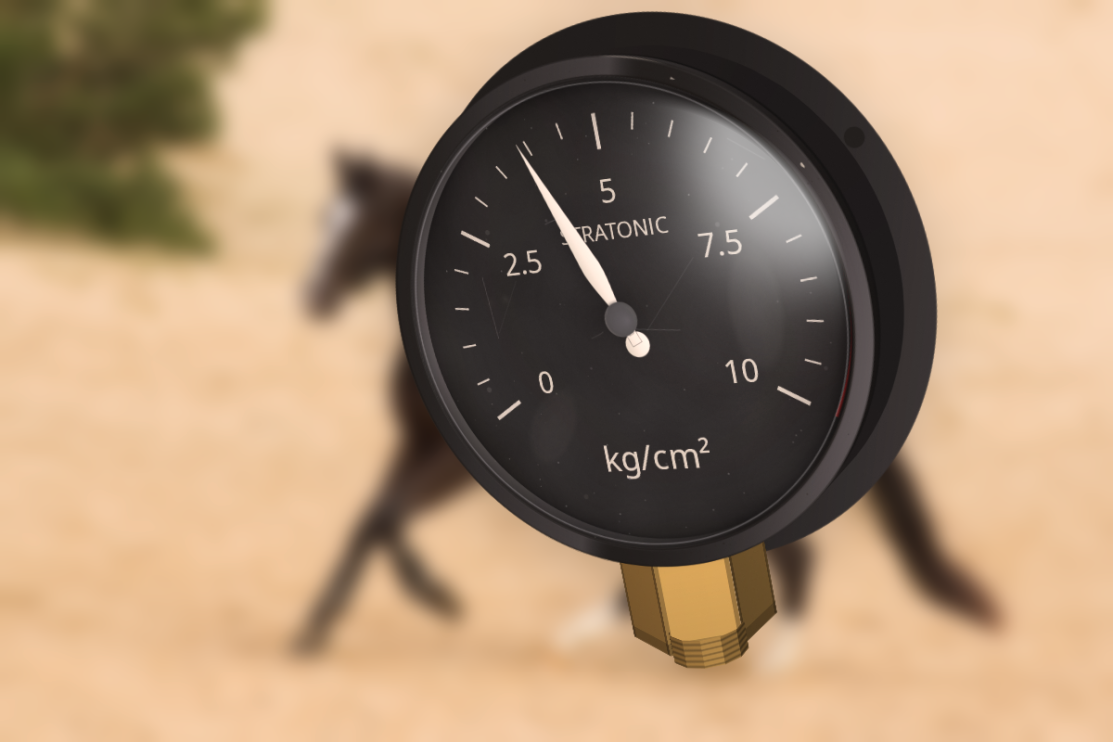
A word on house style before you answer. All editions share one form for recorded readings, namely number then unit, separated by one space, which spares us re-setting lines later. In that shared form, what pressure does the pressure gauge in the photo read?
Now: 4 kg/cm²
